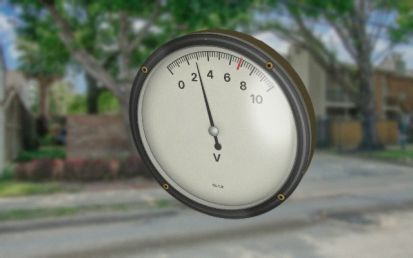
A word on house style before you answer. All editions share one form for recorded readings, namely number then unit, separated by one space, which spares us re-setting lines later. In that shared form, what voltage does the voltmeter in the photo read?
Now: 3 V
